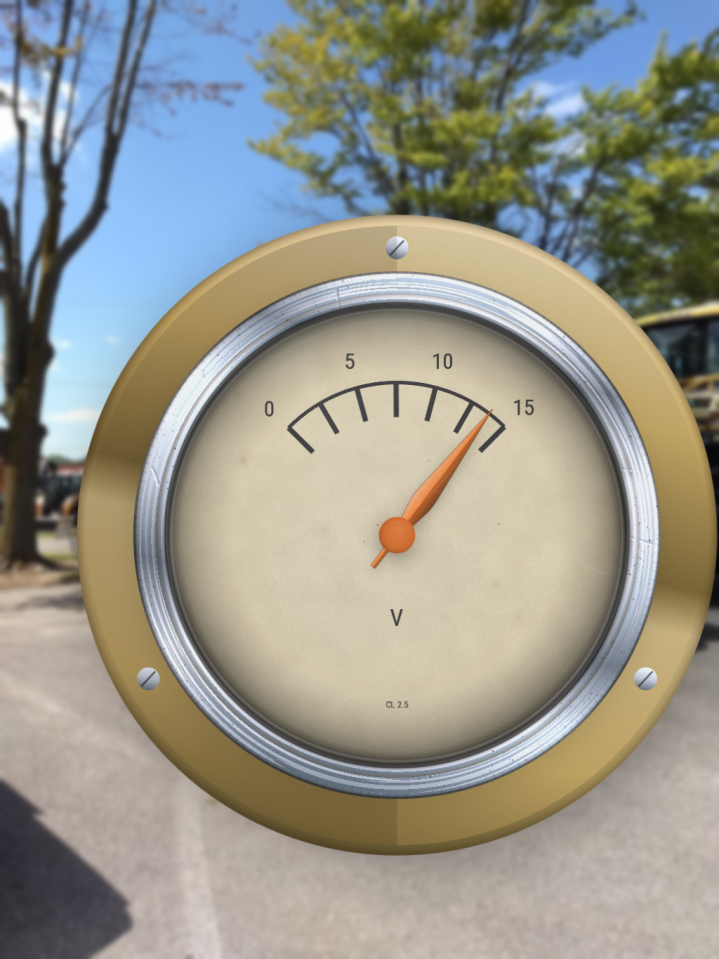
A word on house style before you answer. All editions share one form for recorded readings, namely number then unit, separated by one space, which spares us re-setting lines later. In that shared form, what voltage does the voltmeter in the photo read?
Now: 13.75 V
